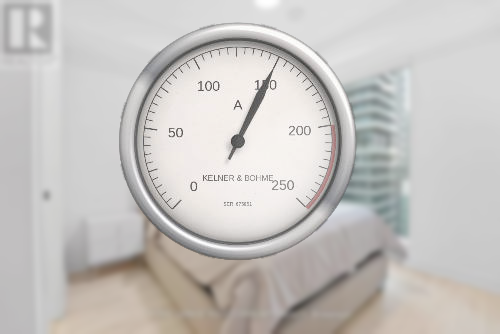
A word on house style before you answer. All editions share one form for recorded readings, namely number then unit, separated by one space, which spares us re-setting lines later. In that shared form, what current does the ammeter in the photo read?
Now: 150 A
